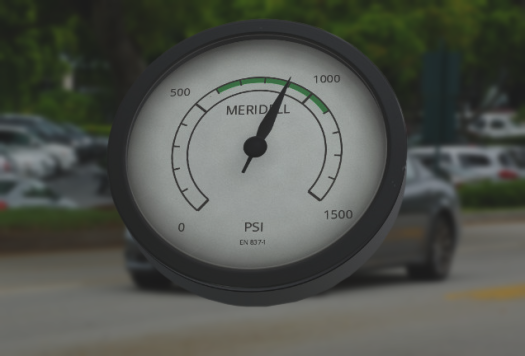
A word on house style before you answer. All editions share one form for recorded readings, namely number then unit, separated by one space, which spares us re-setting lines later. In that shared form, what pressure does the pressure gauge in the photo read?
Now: 900 psi
